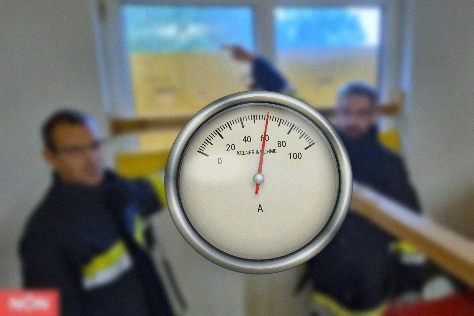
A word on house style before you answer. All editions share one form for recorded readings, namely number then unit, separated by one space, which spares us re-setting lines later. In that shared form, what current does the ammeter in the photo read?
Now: 60 A
